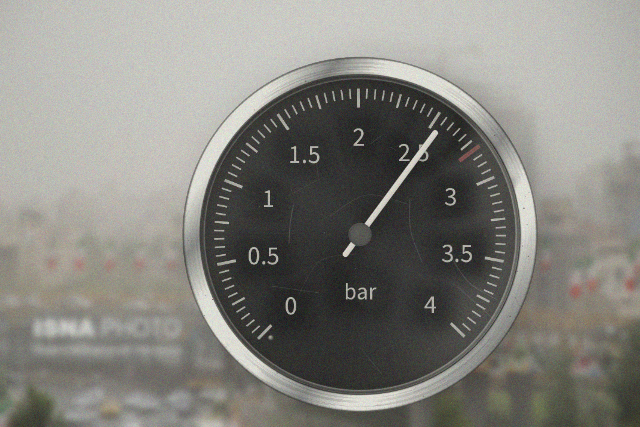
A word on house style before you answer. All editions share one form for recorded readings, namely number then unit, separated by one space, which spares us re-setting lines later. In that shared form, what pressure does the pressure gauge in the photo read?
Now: 2.55 bar
